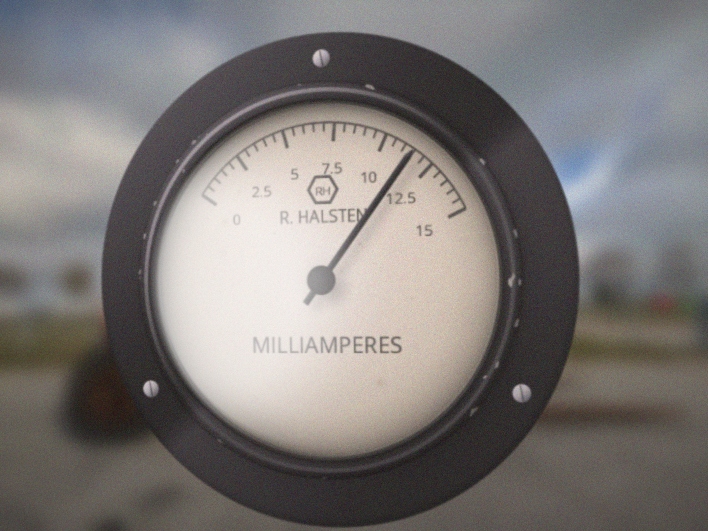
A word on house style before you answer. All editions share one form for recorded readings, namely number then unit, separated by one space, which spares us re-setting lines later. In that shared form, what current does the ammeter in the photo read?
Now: 11.5 mA
